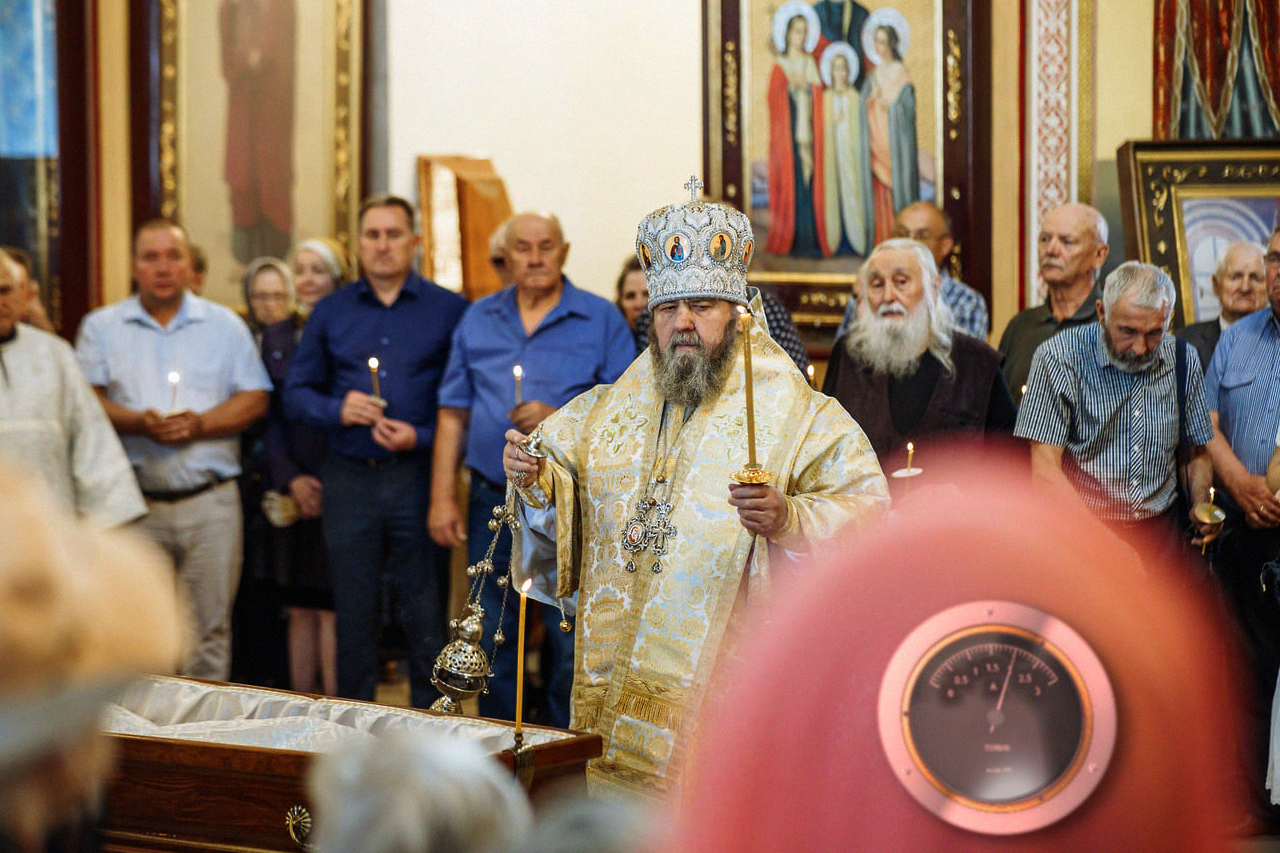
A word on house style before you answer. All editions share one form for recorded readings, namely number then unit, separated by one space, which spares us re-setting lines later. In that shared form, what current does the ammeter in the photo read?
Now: 2 A
